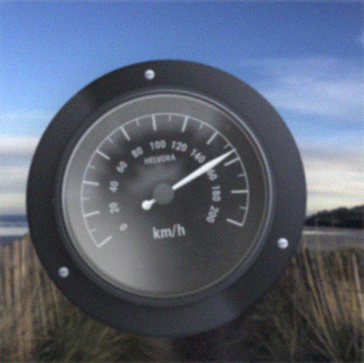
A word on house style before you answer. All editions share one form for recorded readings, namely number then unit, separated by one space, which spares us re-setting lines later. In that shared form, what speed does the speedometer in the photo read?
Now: 155 km/h
